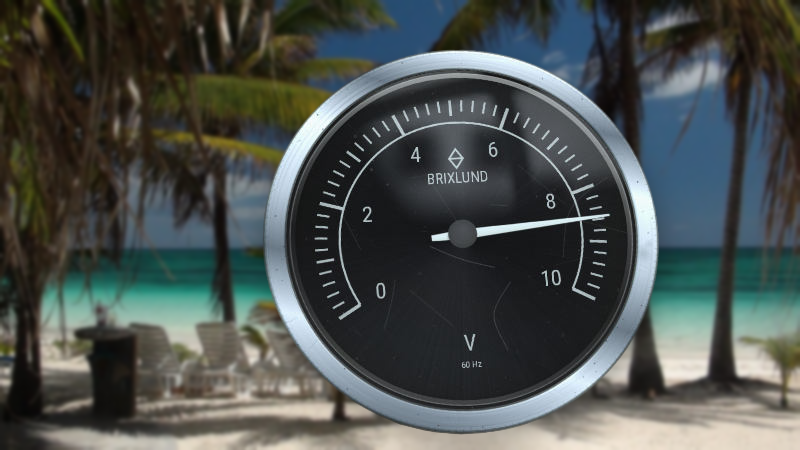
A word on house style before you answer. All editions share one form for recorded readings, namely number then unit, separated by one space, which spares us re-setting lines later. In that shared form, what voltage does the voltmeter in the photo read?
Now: 8.6 V
